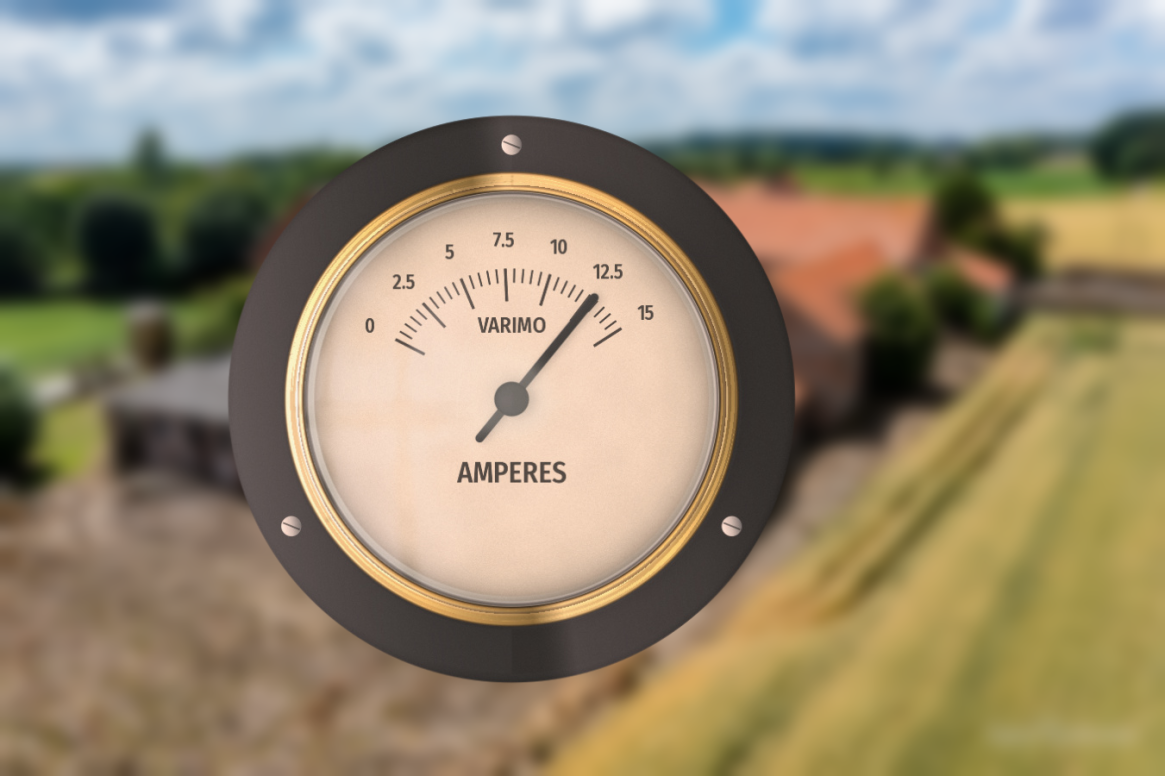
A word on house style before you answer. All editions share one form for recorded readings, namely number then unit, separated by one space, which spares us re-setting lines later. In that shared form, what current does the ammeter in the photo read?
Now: 12.75 A
